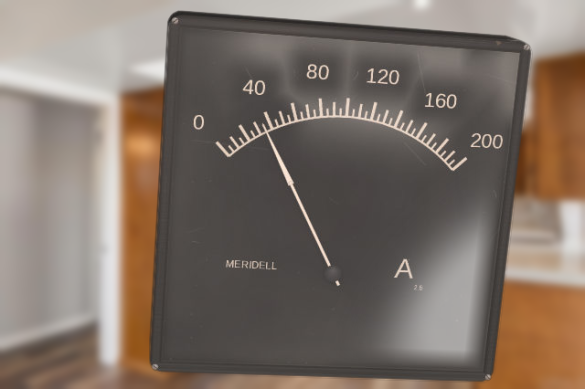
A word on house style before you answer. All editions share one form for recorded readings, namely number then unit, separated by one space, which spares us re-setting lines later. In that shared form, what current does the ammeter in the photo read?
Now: 35 A
